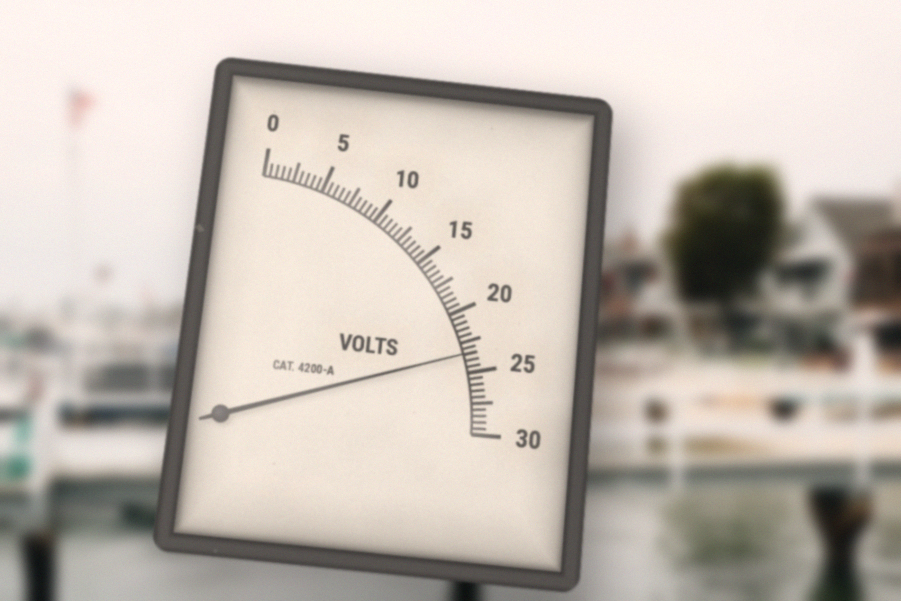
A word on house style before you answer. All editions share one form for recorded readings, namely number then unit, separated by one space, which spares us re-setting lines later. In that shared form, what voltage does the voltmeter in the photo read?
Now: 23.5 V
